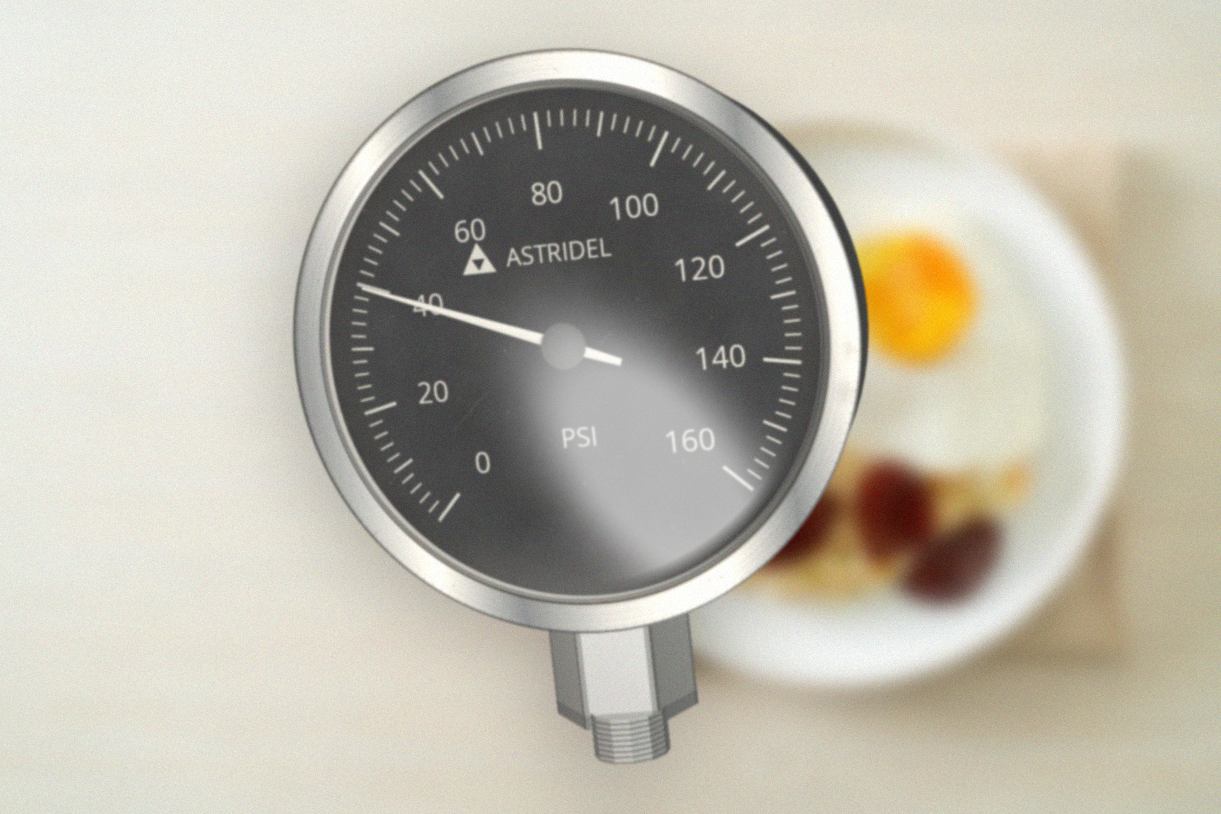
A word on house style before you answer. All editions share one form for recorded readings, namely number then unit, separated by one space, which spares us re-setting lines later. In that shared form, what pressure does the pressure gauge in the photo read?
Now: 40 psi
